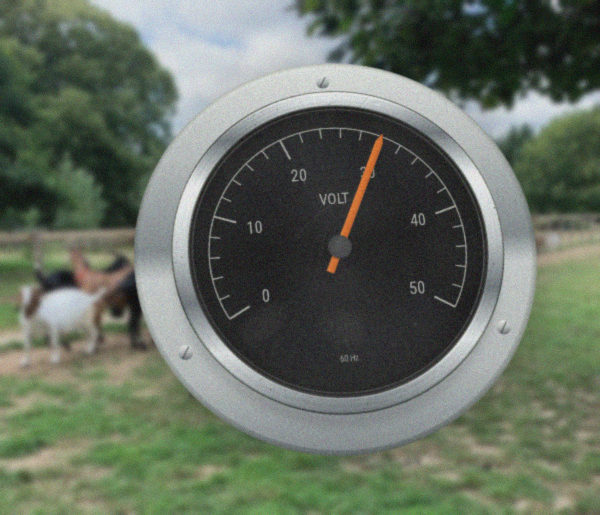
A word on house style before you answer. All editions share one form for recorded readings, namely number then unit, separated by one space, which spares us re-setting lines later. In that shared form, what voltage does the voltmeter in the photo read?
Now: 30 V
